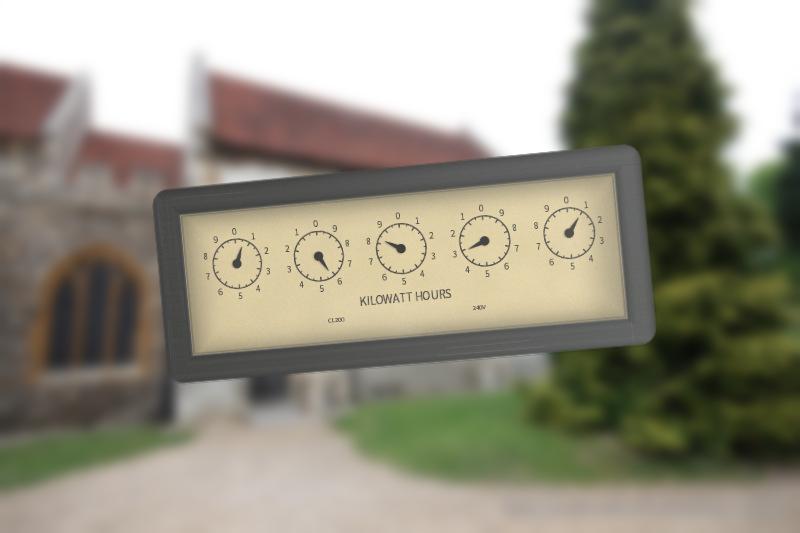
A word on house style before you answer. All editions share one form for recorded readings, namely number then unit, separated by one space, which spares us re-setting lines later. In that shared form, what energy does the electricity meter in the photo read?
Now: 5831 kWh
